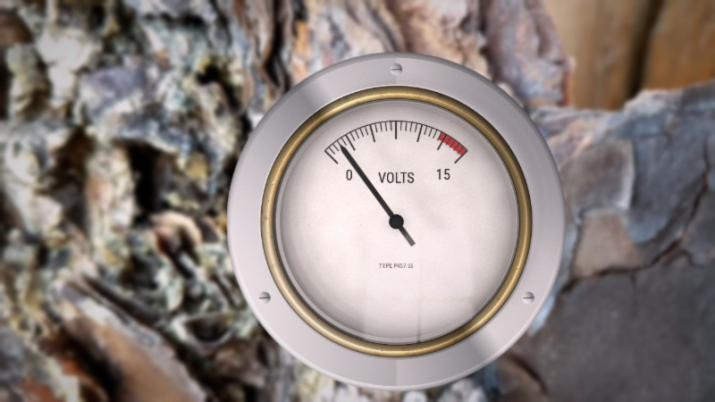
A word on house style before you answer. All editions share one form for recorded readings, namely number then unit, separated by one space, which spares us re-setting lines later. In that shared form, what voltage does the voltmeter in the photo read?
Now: 1.5 V
